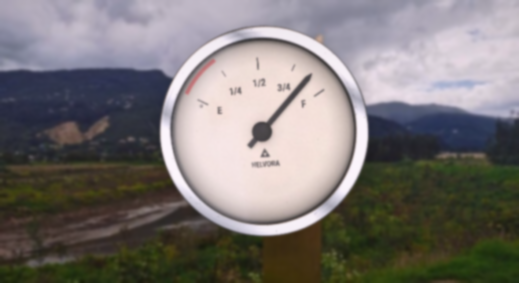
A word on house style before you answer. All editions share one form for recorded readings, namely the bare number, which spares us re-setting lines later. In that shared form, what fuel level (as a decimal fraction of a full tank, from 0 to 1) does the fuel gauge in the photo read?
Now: 0.875
